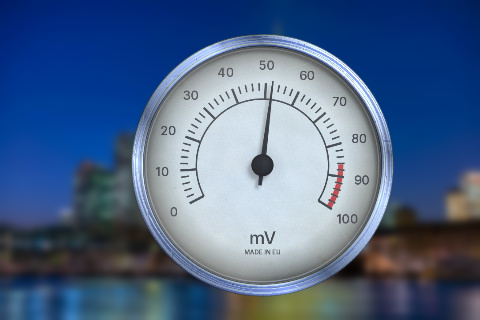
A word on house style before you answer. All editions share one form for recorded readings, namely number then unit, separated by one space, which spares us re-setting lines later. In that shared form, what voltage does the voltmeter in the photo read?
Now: 52 mV
